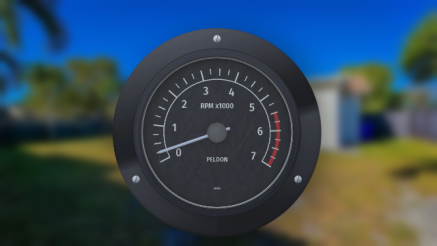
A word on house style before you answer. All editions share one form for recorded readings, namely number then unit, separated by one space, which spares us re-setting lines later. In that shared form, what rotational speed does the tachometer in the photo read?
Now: 250 rpm
